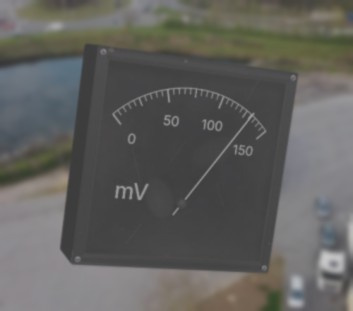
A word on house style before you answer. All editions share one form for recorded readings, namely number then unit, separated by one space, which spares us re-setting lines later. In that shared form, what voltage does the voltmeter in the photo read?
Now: 130 mV
